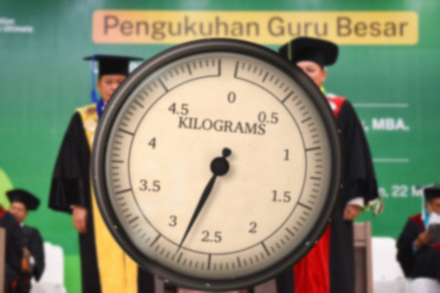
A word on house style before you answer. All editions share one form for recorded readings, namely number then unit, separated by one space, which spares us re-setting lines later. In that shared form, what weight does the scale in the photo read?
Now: 2.8 kg
